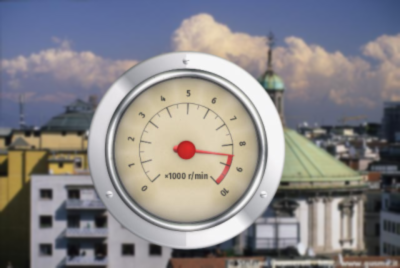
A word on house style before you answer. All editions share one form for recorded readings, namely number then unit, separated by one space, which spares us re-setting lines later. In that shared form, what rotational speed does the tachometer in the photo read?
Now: 8500 rpm
